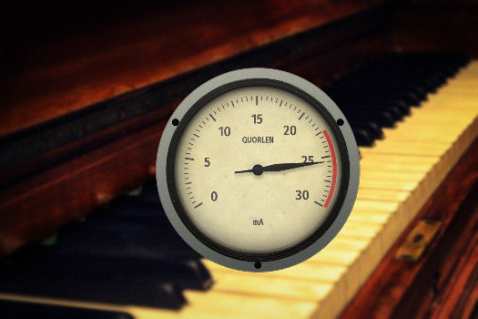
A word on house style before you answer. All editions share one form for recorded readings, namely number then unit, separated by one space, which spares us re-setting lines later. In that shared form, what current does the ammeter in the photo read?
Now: 25.5 mA
